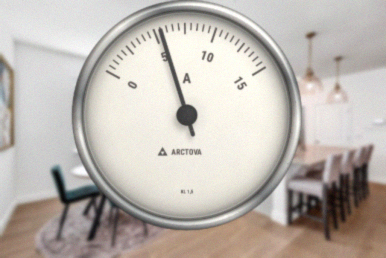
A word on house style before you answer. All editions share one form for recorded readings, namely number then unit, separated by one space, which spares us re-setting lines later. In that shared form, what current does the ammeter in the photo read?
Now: 5.5 A
